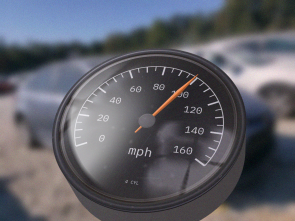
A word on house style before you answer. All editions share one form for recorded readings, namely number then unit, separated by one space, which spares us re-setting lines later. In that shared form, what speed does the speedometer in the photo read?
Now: 100 mph
